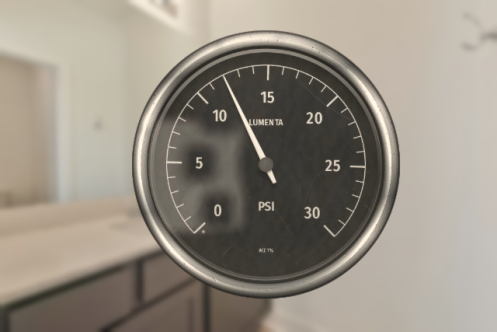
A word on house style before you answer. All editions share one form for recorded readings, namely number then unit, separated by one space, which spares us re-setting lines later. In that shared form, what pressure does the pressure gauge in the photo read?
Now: 12 psi
